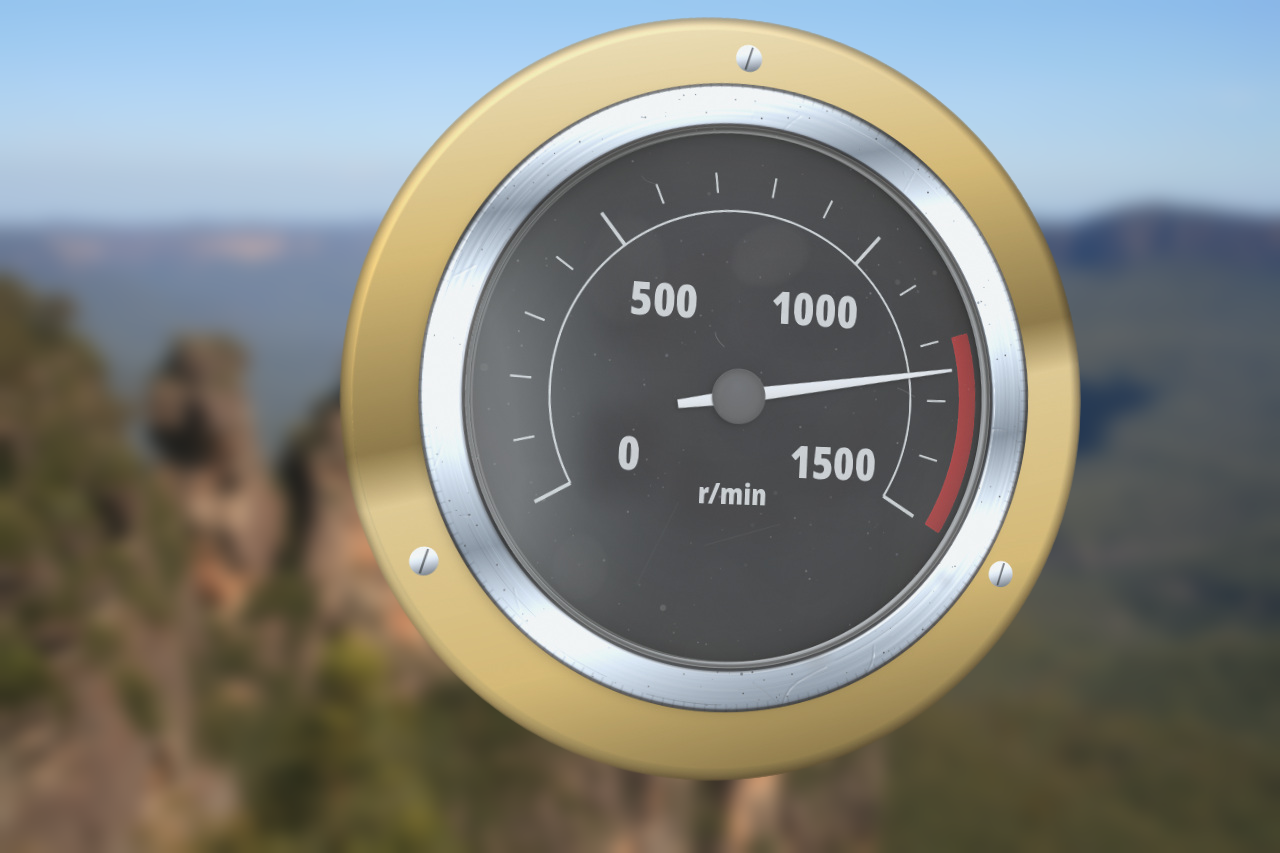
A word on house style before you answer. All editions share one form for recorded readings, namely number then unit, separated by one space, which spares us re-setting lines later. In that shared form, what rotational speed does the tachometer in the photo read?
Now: 1250 rpm
